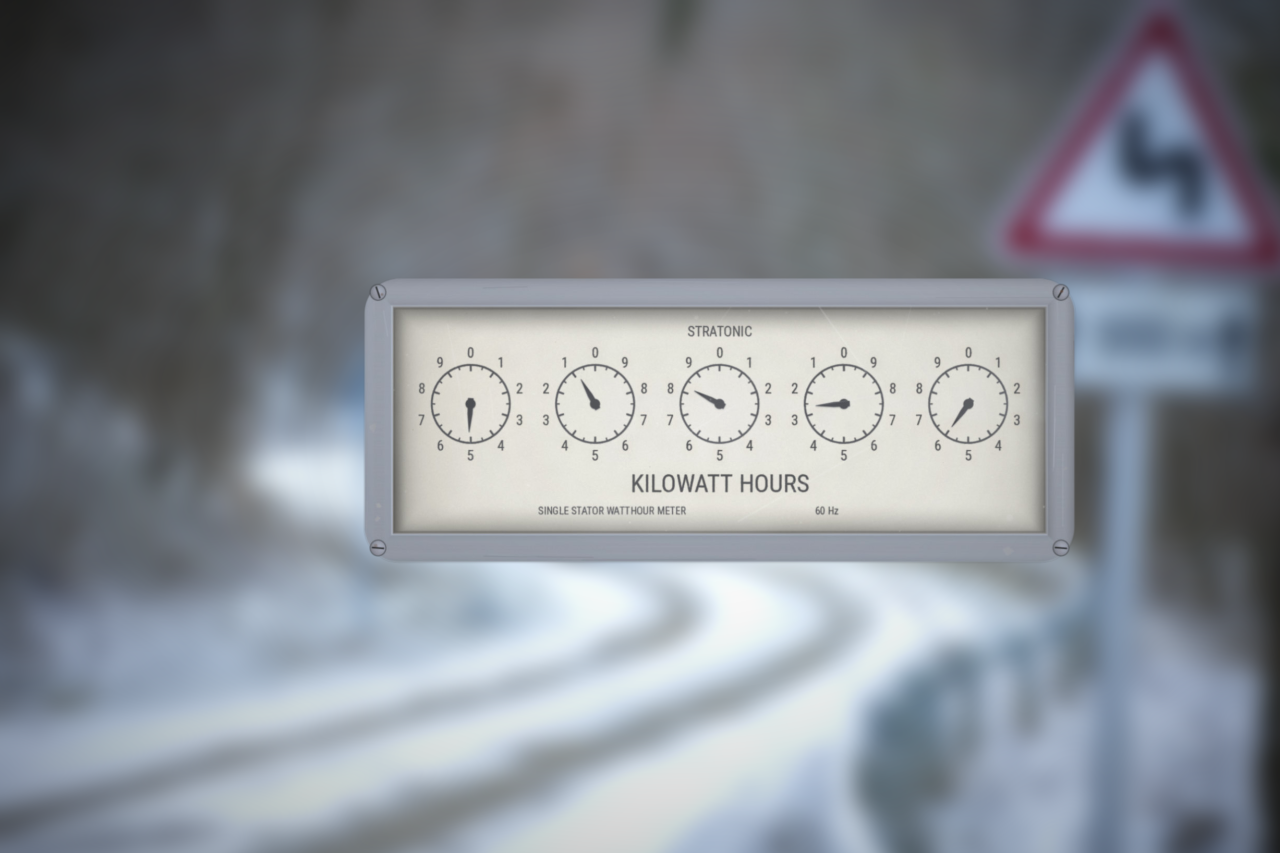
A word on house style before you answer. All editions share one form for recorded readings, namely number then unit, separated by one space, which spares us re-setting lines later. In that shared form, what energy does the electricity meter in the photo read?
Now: 50826 kWh
